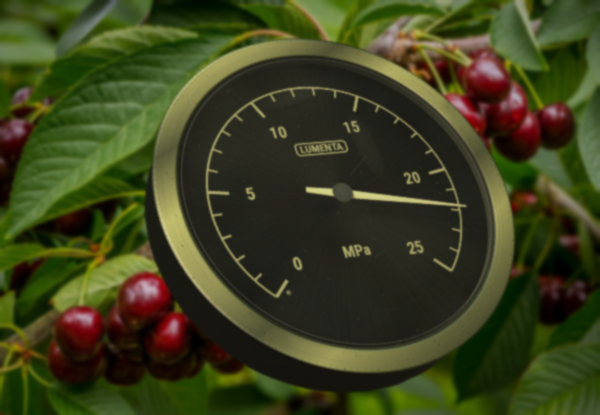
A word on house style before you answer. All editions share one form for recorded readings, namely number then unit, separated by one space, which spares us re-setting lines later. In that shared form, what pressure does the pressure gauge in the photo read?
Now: 22 MPa
